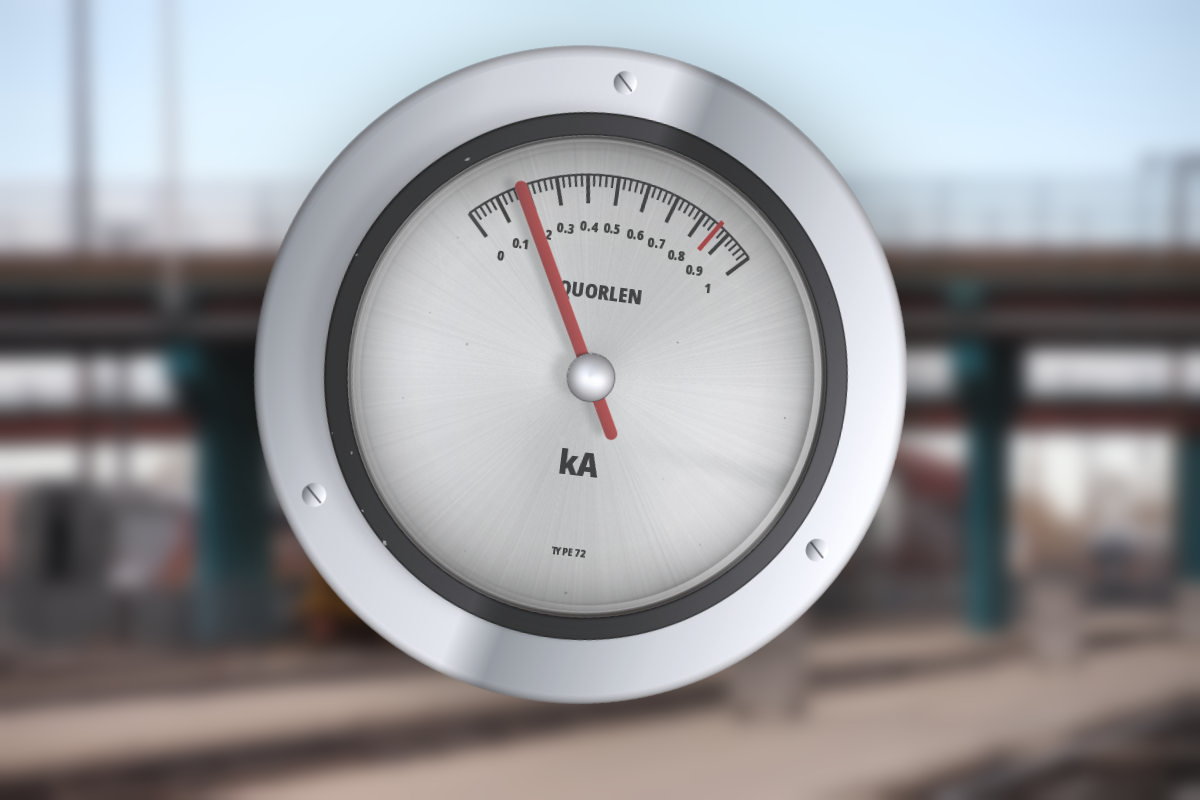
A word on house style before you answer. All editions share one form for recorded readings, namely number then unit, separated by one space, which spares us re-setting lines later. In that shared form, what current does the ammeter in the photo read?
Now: 0.18 kA
